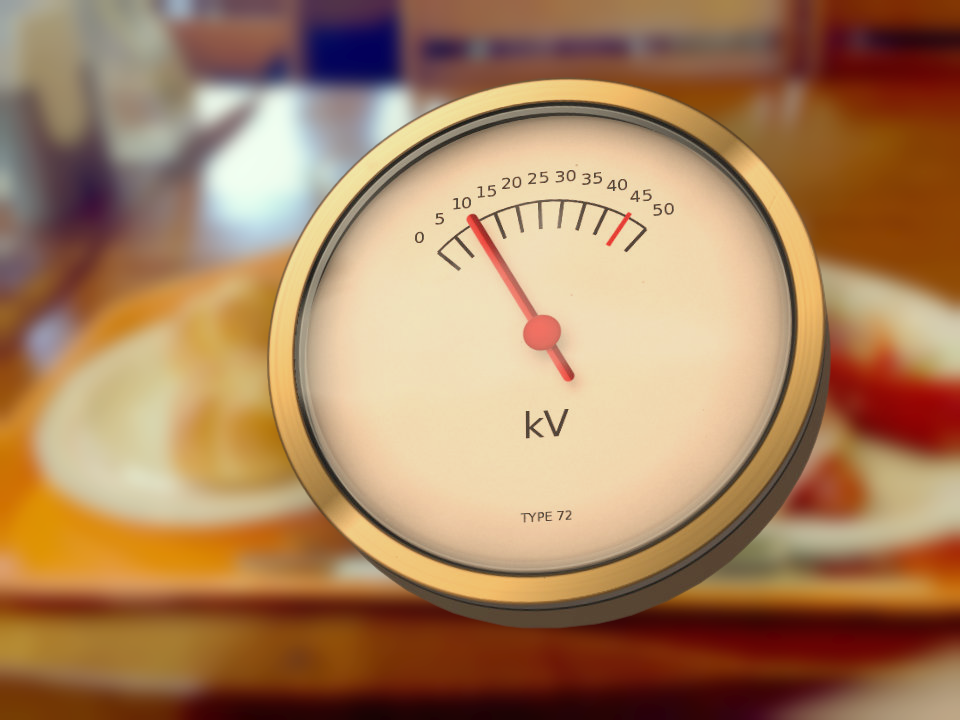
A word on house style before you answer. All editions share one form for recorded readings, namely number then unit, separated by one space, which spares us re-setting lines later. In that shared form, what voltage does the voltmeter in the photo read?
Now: 10 kV
